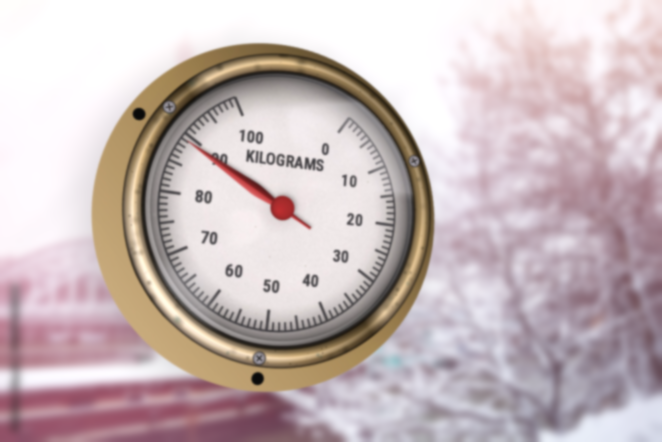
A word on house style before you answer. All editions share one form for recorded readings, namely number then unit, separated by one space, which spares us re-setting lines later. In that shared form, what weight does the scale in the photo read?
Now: 89 kg
